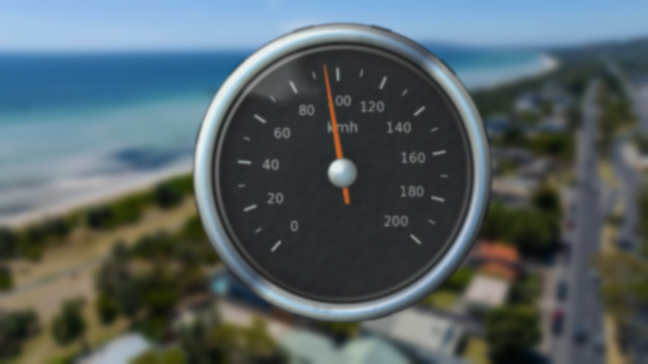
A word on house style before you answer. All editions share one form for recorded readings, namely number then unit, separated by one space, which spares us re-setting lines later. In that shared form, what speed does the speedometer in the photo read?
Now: 95 km/h
